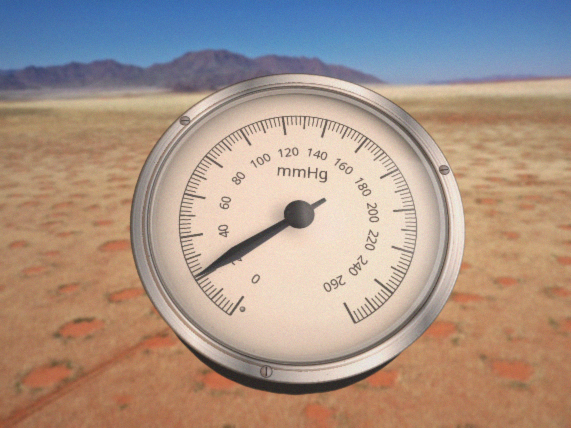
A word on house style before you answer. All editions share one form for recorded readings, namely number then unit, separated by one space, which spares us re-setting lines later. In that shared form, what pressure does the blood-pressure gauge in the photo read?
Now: 20 mmHg
